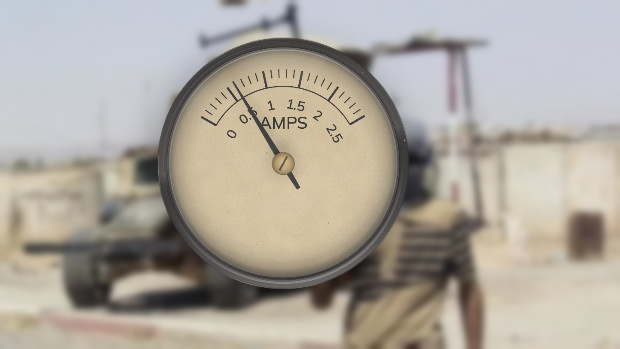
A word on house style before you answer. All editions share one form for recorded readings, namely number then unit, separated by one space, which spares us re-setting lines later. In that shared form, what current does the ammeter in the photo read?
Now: 0.6 A
